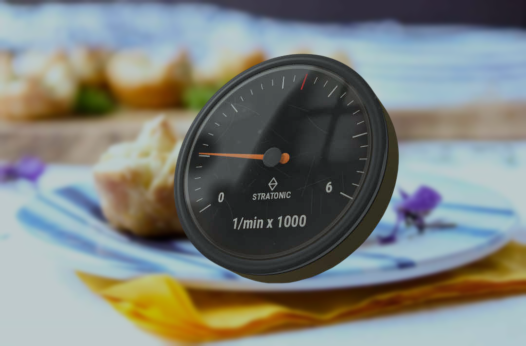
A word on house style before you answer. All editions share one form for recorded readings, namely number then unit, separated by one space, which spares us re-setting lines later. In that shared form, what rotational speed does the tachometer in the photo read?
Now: 1000 rpm
